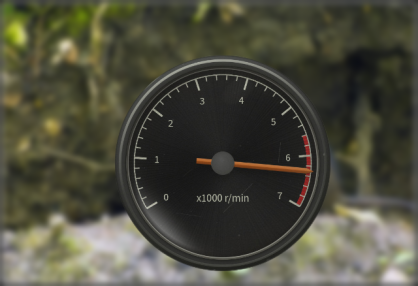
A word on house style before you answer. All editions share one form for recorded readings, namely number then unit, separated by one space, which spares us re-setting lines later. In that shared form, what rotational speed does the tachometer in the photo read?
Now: 6300 rpm
